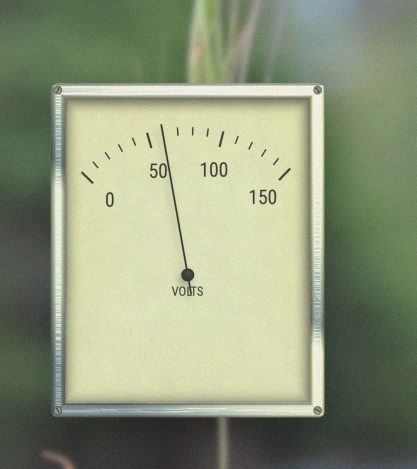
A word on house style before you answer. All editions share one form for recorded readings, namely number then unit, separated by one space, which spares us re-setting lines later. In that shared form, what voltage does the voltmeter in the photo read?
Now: 60 V
